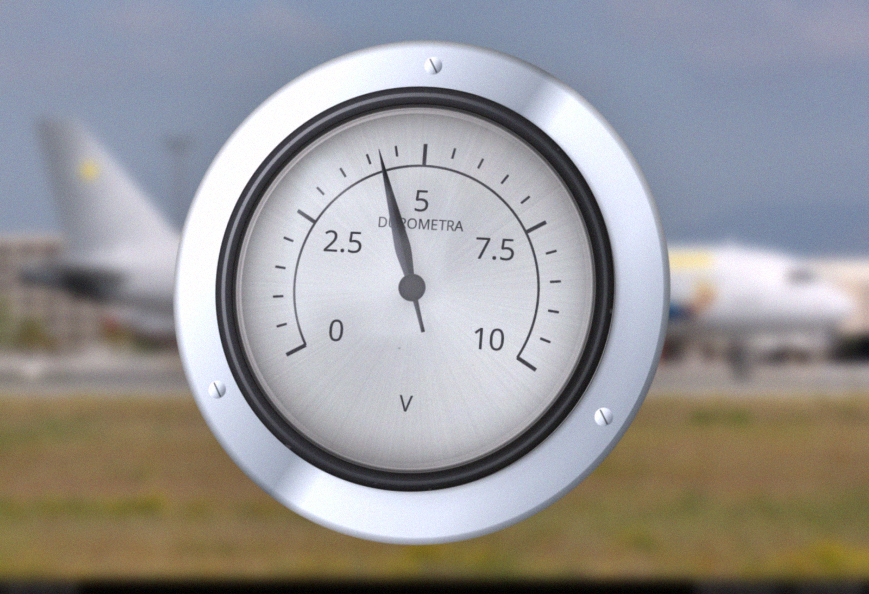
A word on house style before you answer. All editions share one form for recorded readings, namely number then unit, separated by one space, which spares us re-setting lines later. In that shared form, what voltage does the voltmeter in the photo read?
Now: 4.25 V
